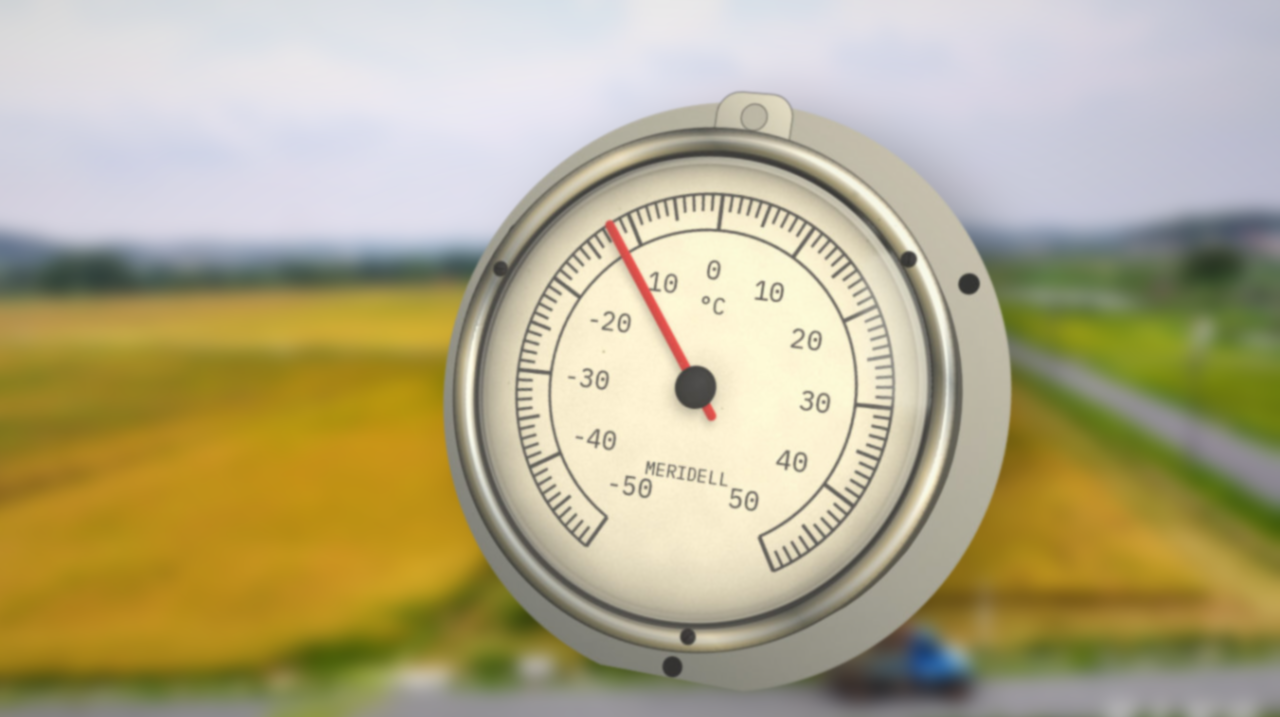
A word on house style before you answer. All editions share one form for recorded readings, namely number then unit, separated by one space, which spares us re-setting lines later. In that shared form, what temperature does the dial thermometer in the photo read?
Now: -12 °C
